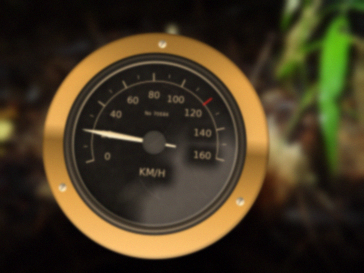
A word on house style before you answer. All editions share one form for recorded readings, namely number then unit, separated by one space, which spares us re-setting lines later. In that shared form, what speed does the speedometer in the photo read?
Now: 20 km/h
